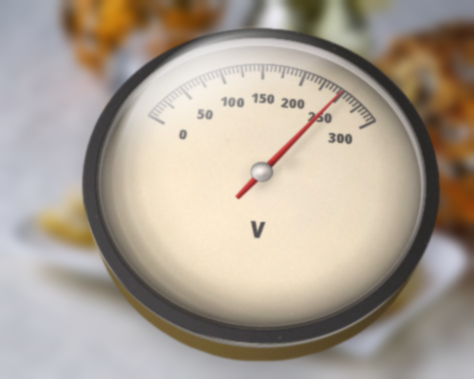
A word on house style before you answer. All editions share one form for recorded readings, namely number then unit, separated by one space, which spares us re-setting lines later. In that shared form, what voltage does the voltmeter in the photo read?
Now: 250 V
